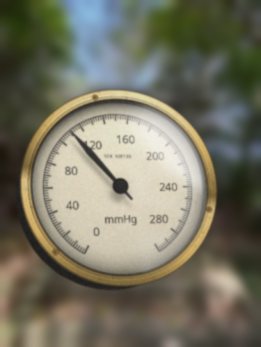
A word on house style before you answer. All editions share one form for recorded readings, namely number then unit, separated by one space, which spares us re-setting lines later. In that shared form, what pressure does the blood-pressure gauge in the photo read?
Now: 110 mmHg
